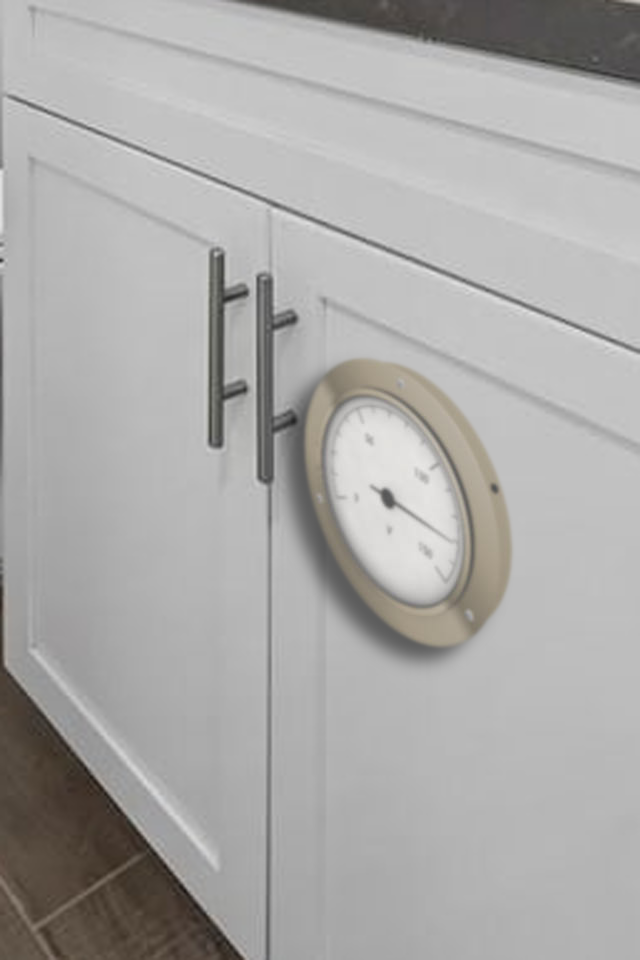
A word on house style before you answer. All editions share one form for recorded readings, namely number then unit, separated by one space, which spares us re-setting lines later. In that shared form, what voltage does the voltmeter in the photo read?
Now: 130 V
